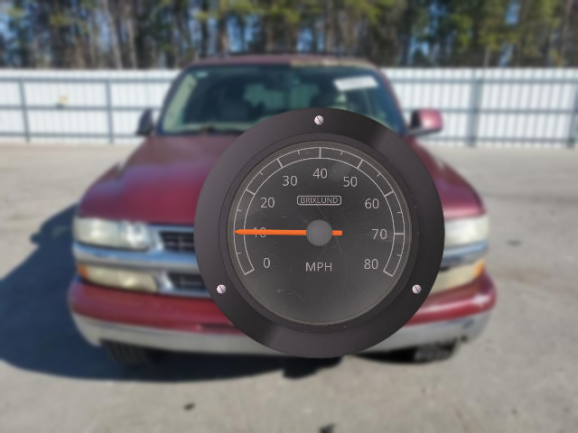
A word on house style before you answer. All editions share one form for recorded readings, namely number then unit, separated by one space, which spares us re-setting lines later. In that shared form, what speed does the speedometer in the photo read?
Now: 10 mph
